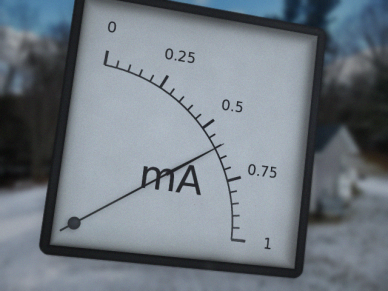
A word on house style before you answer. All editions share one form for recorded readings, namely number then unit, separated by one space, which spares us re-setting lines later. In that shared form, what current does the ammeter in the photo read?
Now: 0.6 mA
